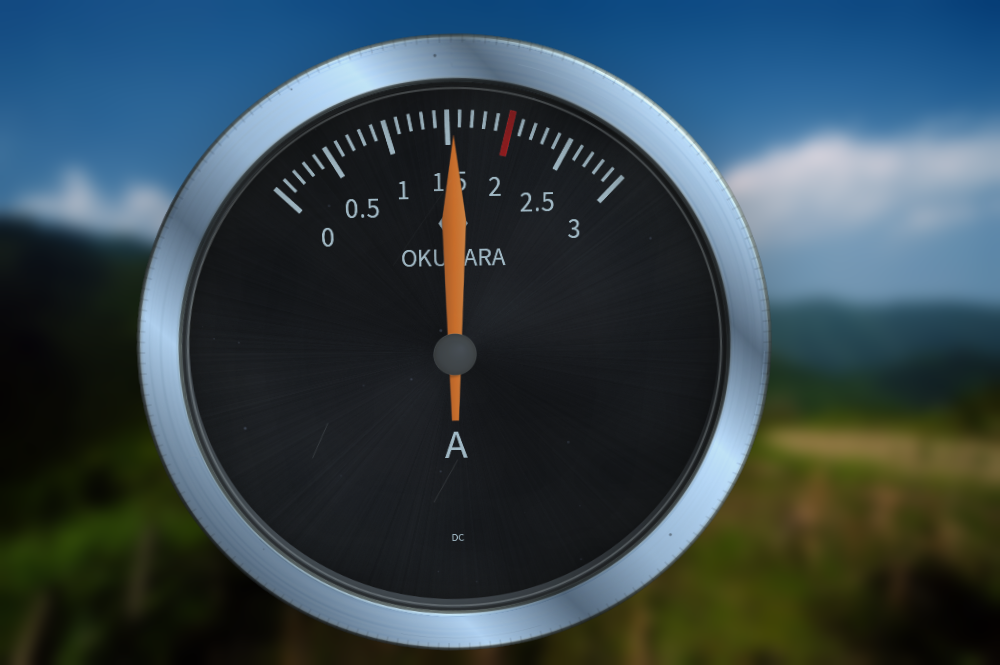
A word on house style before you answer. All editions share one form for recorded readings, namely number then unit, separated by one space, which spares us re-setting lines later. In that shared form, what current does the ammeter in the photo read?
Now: 1.55 A
